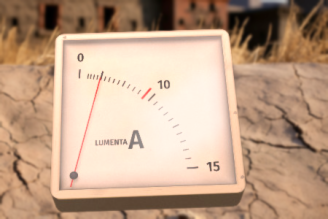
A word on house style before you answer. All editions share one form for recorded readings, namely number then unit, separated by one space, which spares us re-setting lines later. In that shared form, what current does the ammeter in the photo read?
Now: 5 A
